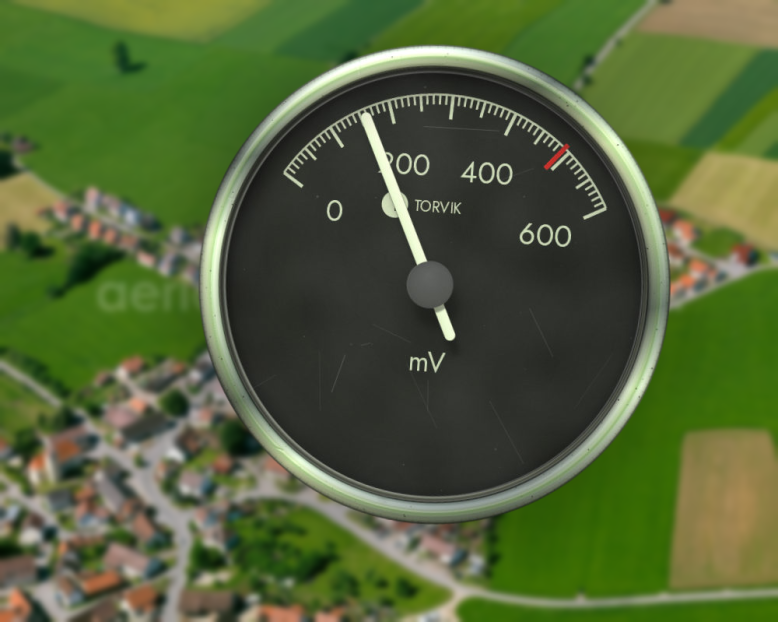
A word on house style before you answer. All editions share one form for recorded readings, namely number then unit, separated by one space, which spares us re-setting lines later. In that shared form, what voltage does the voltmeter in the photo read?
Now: 160 mV
